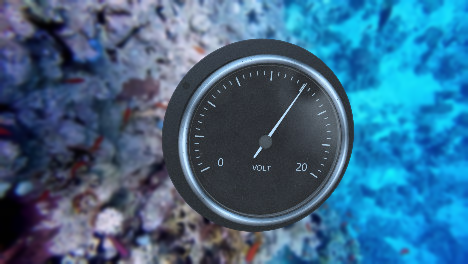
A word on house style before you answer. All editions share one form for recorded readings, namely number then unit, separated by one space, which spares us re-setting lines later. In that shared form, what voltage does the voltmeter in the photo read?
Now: 12.5 V
